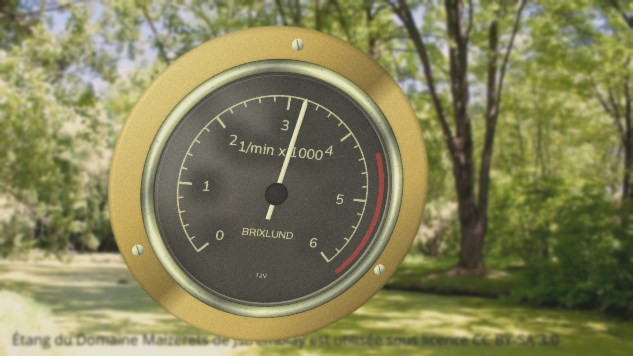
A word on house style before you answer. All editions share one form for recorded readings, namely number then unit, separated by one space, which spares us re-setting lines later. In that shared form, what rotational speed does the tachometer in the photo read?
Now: 3200 rpm
